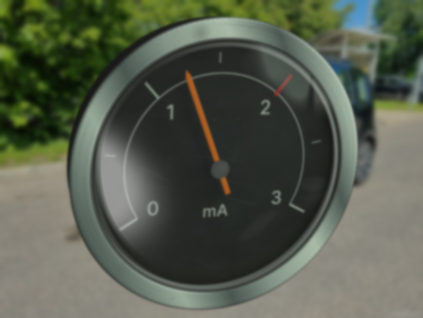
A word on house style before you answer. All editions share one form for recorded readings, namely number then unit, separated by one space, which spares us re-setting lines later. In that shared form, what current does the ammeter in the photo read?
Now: 1.25 mA
